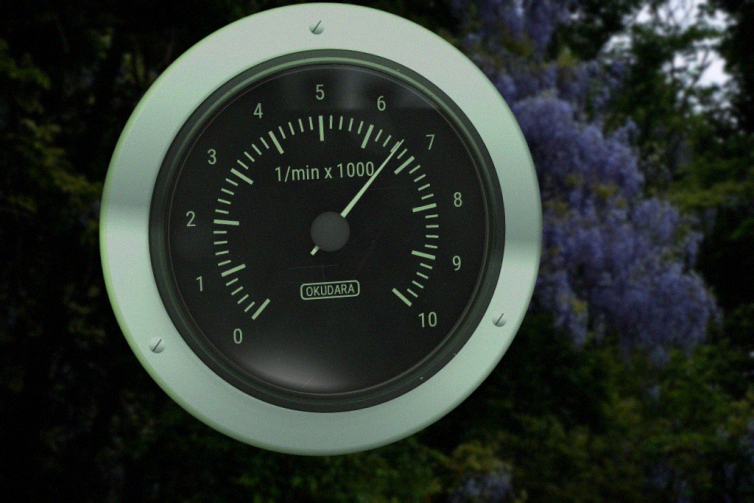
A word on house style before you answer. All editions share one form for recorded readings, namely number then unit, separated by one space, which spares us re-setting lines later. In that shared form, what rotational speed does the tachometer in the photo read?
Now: 6600 rpm
